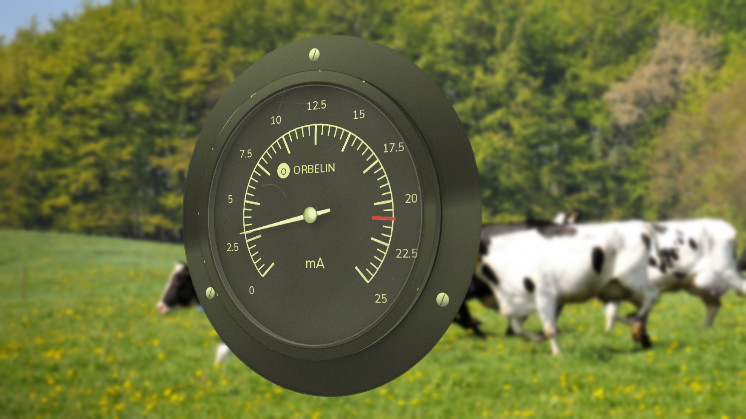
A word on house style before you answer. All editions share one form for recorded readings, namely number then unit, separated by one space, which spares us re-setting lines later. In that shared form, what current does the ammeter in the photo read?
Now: 3 mA
